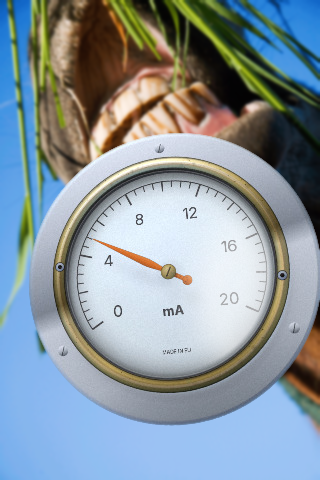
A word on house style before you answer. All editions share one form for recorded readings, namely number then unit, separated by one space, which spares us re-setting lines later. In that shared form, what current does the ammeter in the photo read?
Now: 5 mA
